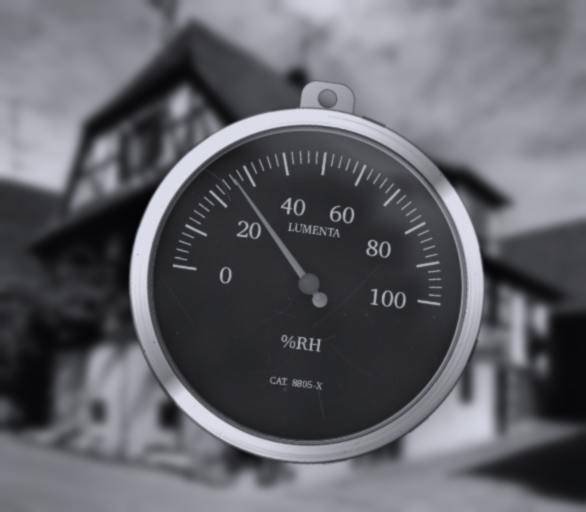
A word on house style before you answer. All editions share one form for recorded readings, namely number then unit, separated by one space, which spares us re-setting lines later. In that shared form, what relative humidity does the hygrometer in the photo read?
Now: 26 %
